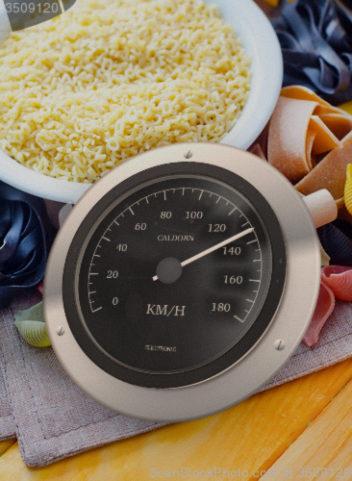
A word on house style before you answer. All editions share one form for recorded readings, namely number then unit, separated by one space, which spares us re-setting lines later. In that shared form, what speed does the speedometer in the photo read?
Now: 135 km/h
